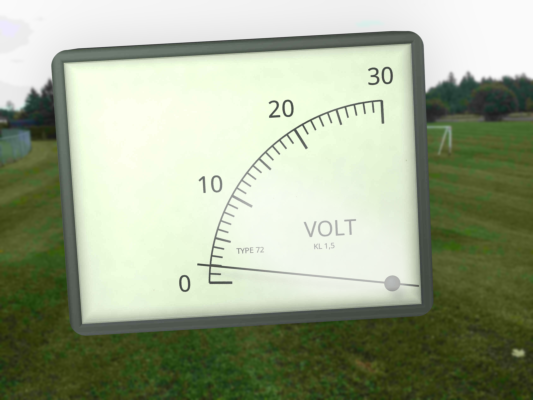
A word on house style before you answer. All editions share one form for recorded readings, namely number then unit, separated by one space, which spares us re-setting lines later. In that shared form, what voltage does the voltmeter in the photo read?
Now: 2 V
